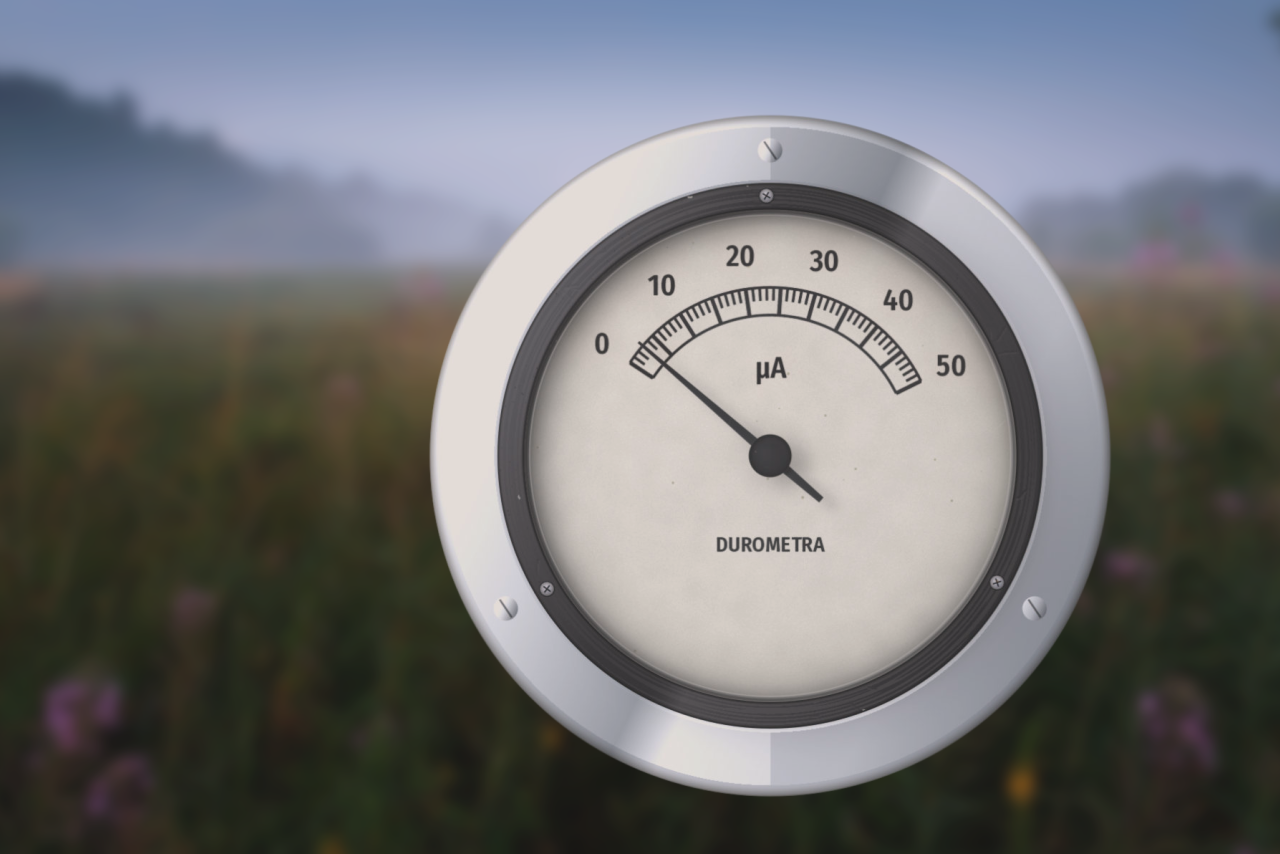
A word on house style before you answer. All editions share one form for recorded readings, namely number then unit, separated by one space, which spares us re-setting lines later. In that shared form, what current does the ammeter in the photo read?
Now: 3 µA
